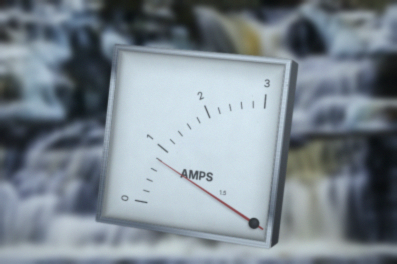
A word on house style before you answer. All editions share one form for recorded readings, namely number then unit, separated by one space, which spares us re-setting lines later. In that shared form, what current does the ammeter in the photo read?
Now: 0.8 A
